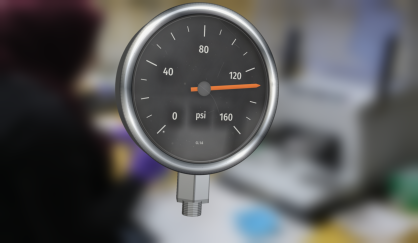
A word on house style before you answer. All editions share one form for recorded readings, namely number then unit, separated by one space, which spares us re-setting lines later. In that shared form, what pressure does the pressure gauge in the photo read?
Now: 130 psi
